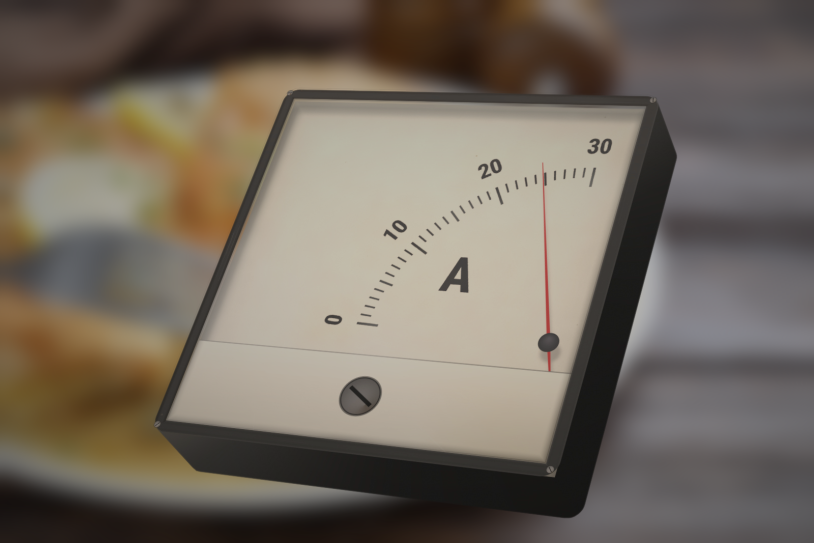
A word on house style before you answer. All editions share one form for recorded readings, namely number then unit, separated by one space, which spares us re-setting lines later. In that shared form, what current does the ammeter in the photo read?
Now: 25 A
